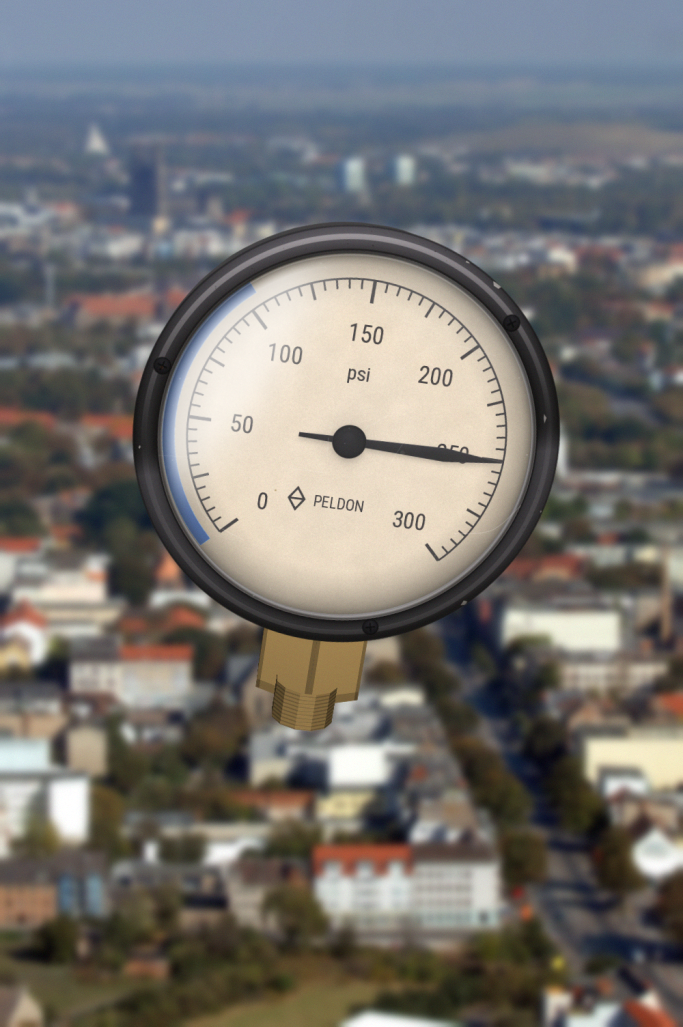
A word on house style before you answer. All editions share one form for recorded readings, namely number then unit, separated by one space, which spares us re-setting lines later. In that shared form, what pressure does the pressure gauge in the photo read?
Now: 250 psi
